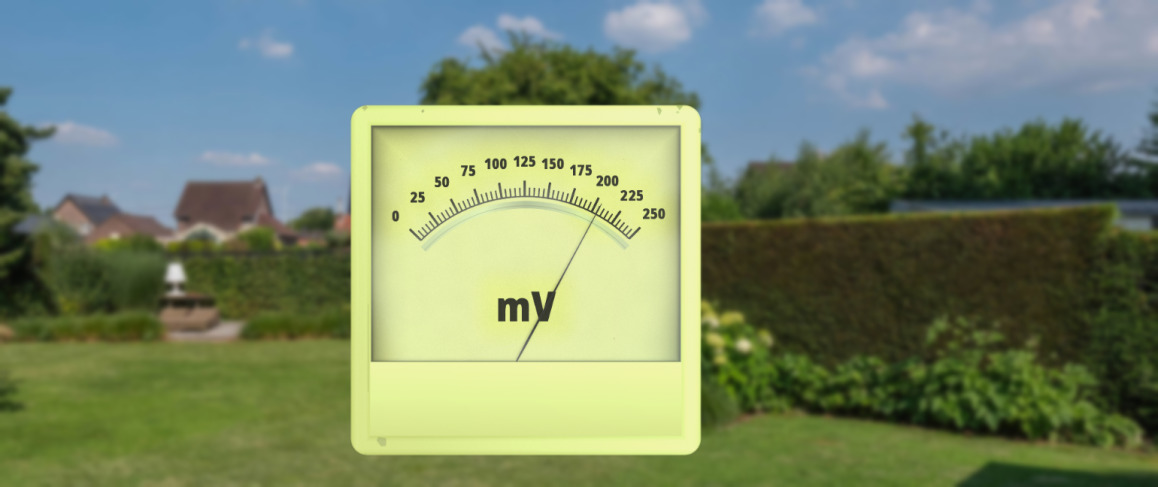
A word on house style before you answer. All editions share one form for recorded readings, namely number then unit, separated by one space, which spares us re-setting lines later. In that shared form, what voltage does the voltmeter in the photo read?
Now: 205 mV
